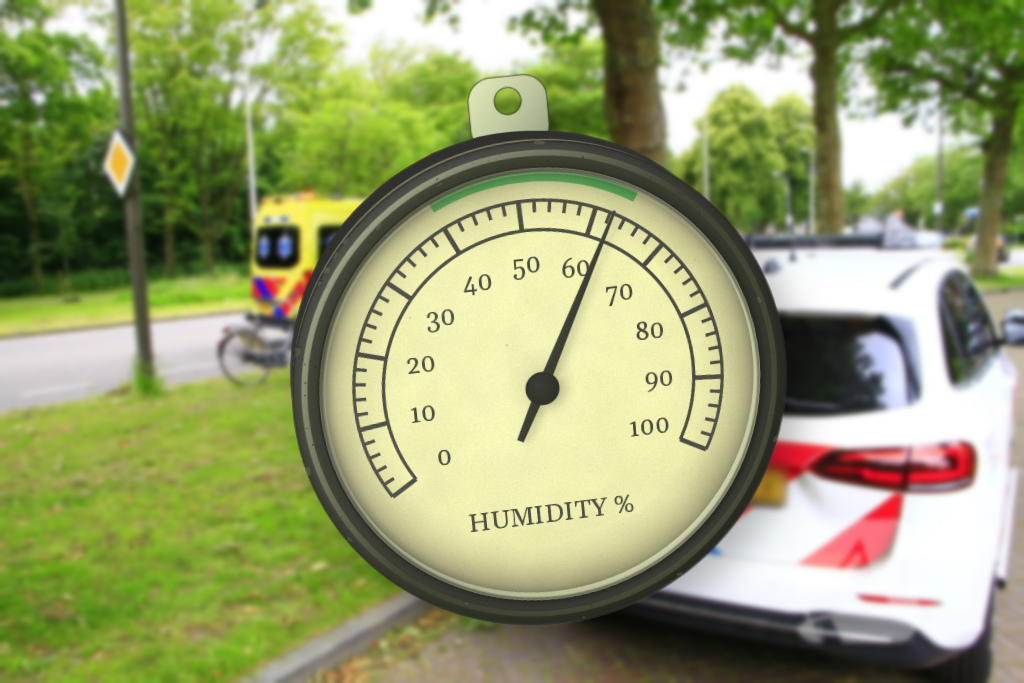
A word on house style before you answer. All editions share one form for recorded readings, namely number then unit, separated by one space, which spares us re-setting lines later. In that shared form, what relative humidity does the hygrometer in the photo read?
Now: 62 %
